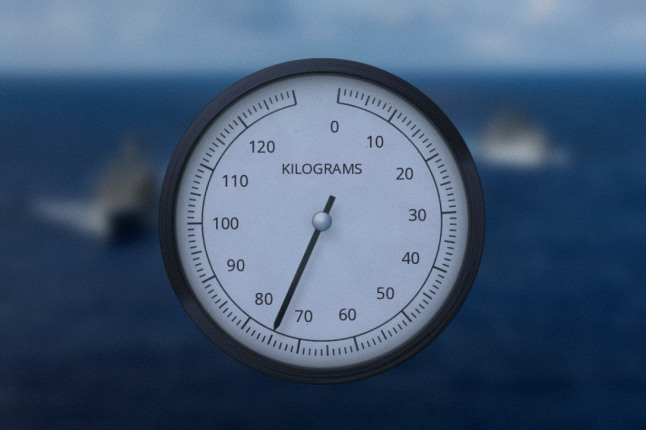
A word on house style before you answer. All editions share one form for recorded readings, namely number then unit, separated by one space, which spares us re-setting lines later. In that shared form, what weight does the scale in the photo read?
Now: 75 kg
